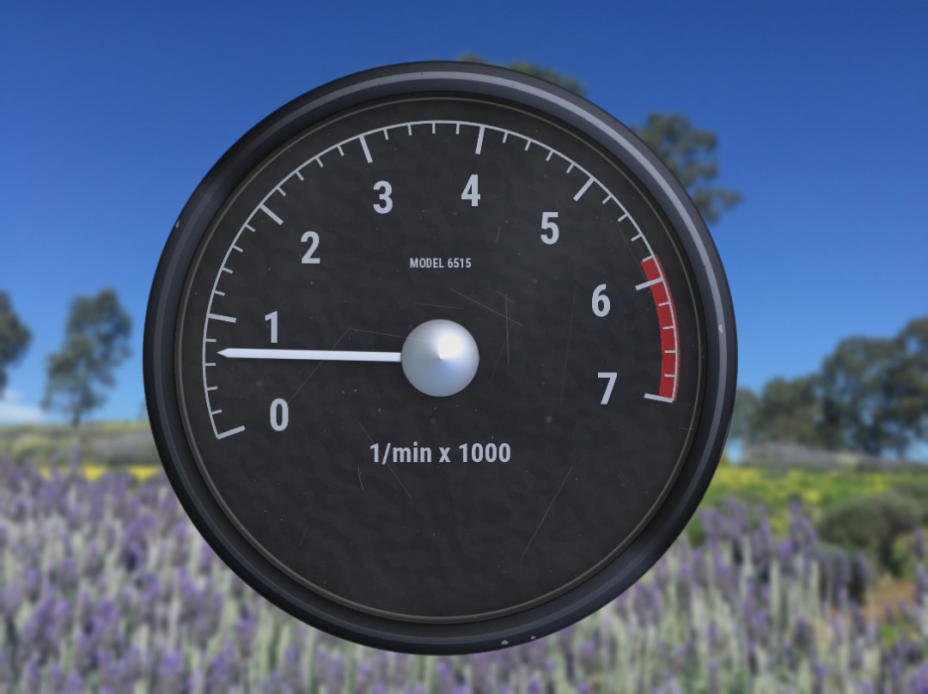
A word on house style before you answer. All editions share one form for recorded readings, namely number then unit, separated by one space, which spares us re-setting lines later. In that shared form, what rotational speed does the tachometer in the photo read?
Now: 700 rpm
